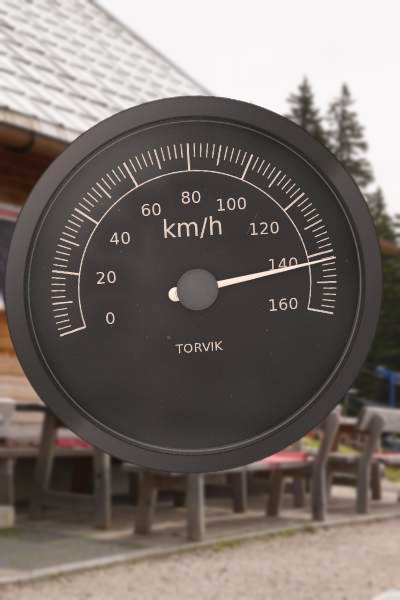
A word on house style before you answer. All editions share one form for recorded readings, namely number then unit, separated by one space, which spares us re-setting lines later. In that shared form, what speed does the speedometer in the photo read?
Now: 142 km/h
